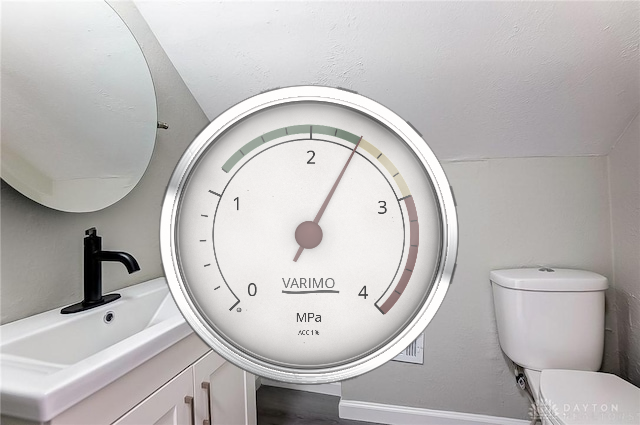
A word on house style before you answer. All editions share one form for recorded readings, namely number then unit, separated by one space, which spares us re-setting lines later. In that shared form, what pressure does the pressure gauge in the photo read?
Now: 2.4 MPa
